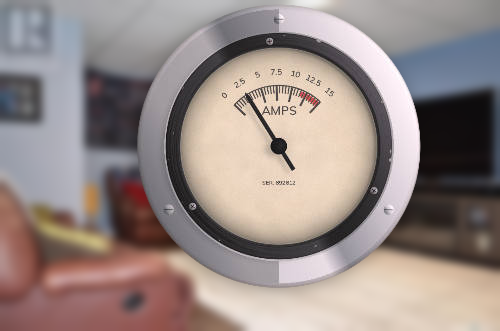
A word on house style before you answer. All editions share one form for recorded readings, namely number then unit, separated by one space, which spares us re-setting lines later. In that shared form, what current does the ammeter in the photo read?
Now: 2.5 A
